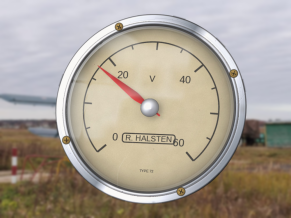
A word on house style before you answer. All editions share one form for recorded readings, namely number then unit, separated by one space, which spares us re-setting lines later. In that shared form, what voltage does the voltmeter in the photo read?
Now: 17.5 V
